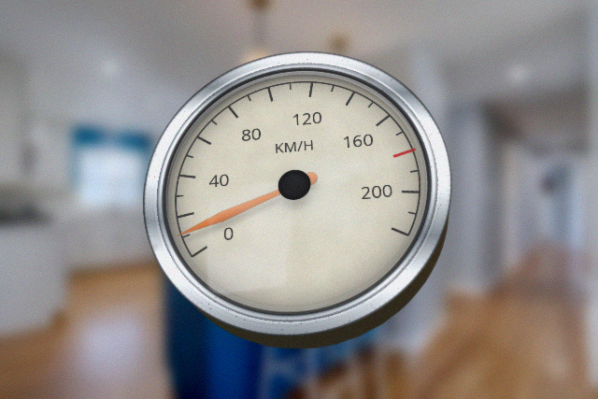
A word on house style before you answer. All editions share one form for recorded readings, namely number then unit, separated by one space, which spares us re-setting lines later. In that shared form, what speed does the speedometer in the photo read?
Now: 10 km/h
